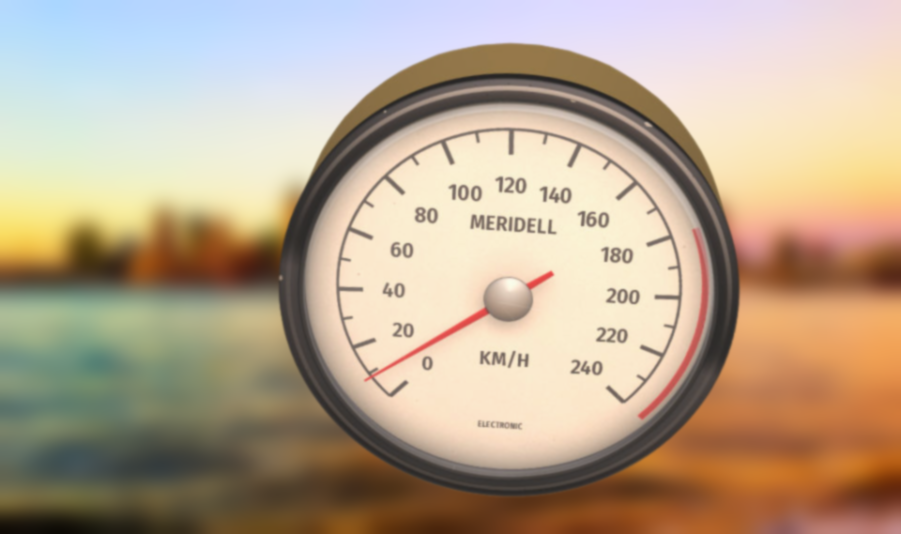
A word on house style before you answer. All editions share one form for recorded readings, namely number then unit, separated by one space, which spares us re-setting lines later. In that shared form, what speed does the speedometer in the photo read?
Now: 10 km/h
